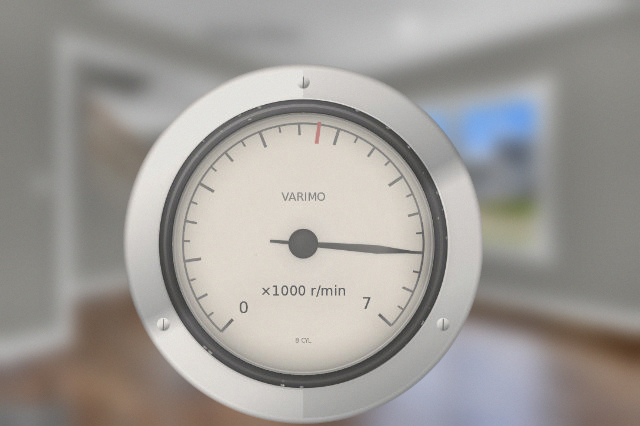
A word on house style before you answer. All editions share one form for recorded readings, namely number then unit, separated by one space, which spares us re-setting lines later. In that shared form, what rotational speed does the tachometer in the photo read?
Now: 6000 rpm
